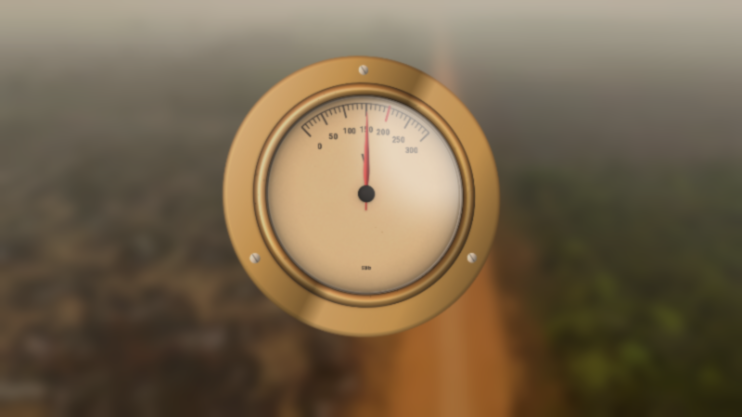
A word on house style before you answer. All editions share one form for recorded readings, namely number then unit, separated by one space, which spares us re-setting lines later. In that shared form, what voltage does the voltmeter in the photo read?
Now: 150 V
